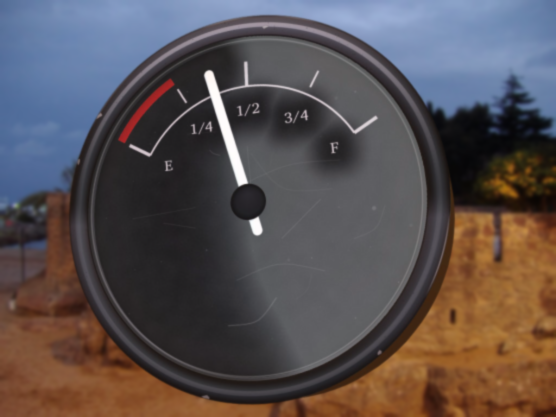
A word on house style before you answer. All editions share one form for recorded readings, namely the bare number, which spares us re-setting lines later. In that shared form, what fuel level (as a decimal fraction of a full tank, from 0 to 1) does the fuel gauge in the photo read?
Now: 0.375
